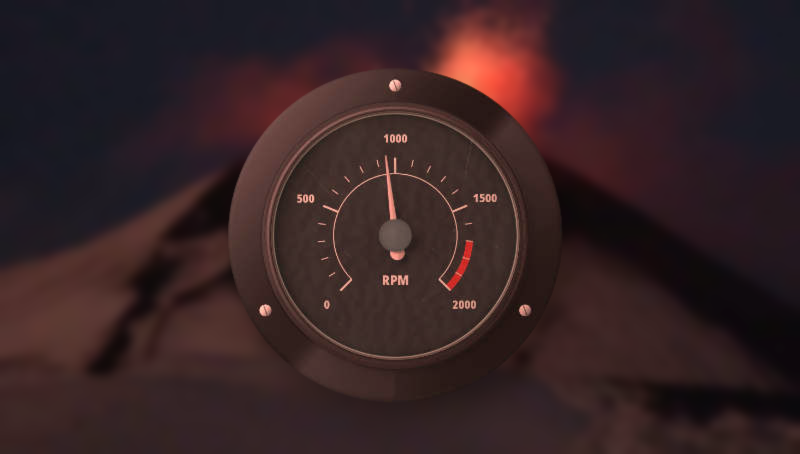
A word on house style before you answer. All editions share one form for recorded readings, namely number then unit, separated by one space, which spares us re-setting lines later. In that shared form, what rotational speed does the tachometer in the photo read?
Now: 950 rpm
